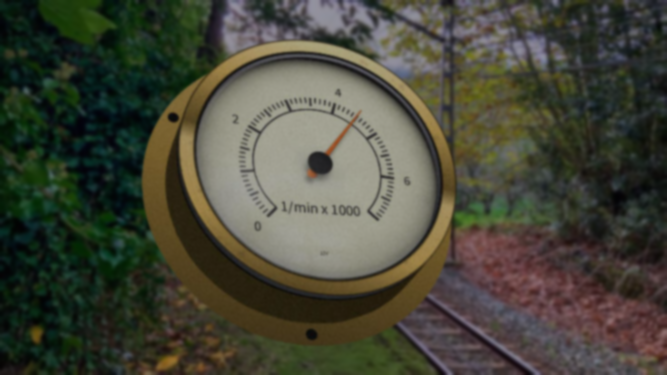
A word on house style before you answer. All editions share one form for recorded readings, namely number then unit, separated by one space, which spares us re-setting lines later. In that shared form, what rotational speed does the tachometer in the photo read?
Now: 4500 rpm
